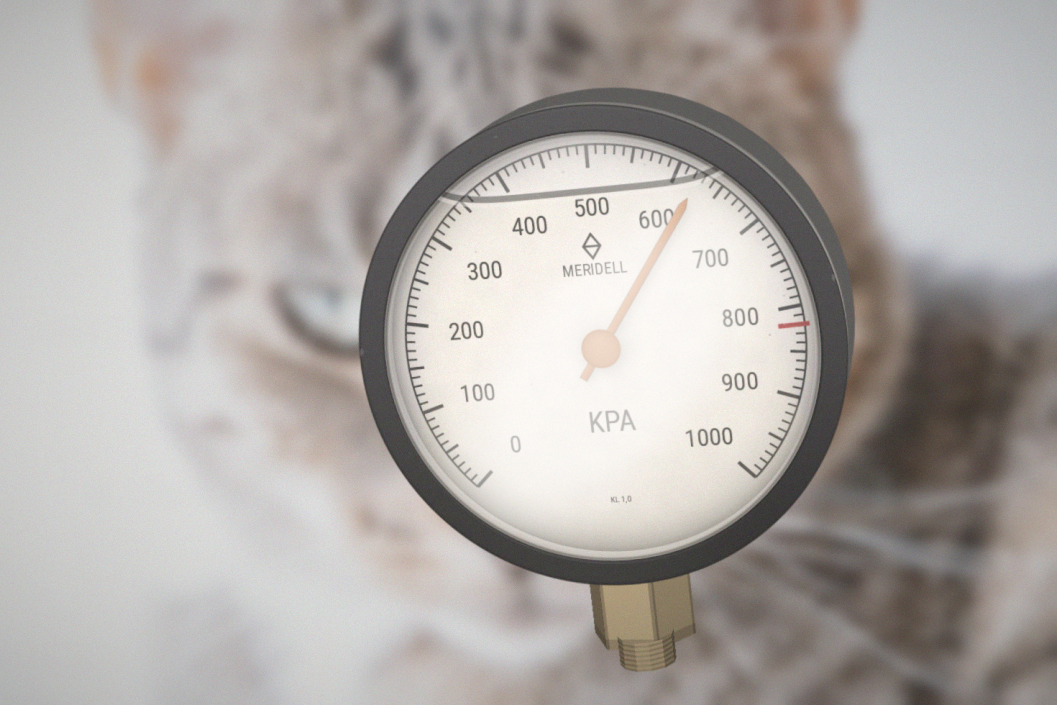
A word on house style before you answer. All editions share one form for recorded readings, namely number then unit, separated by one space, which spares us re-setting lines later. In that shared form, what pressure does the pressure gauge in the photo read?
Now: 625 kPa
